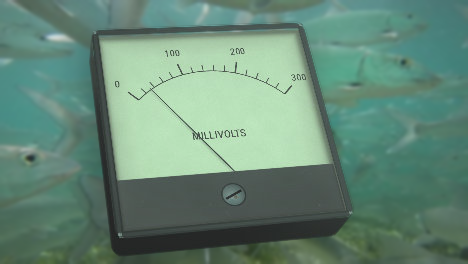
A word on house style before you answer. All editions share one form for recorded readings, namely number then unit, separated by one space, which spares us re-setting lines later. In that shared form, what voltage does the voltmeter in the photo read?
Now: 30 mV
